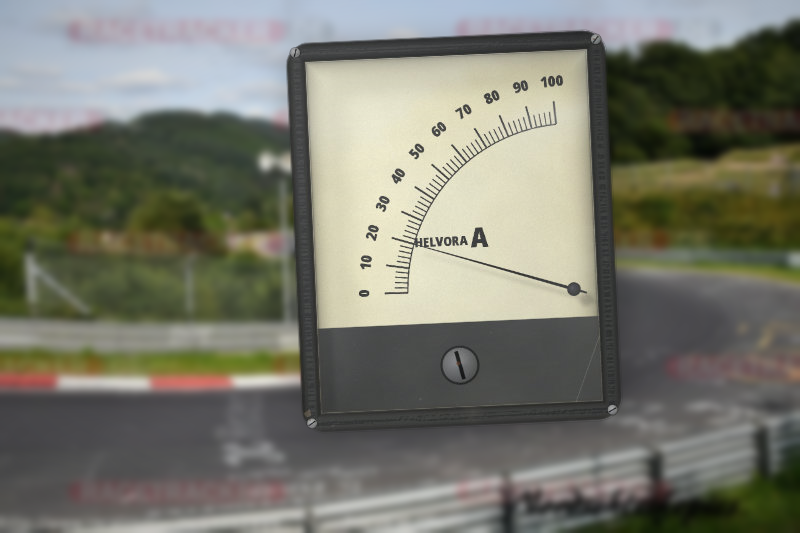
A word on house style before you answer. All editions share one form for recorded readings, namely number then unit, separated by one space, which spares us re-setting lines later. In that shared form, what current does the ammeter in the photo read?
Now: 20 A
